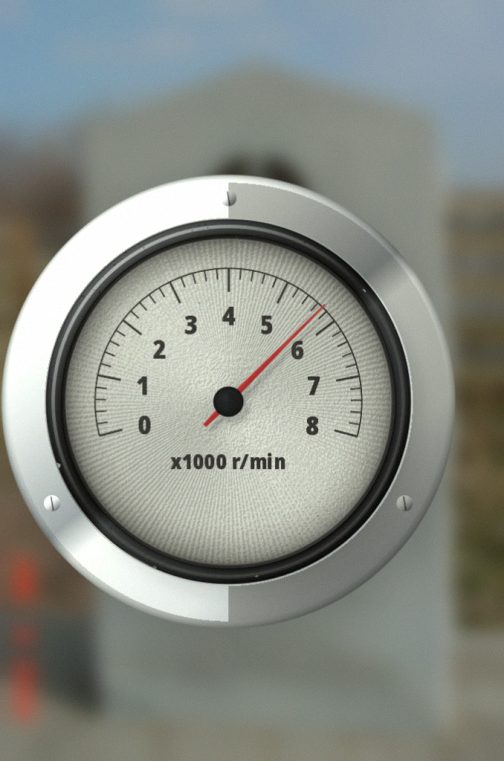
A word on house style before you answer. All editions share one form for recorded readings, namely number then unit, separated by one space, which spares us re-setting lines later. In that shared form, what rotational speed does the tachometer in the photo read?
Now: 5700 rpm
